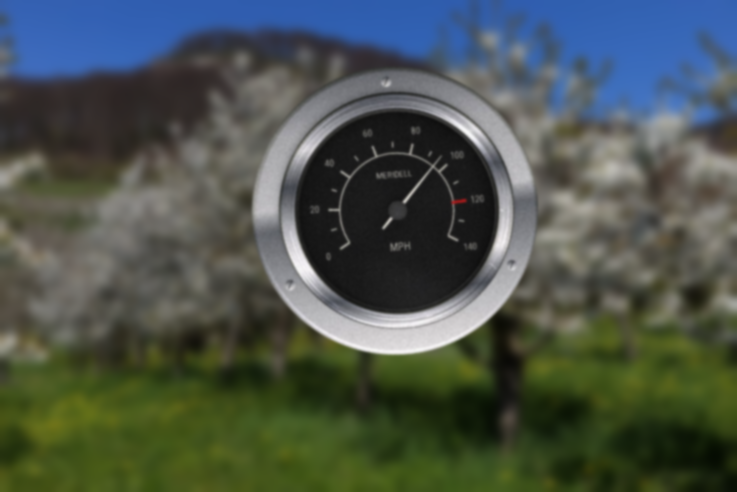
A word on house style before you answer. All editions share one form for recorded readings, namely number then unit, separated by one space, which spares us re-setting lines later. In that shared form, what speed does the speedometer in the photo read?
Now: 95 mph
